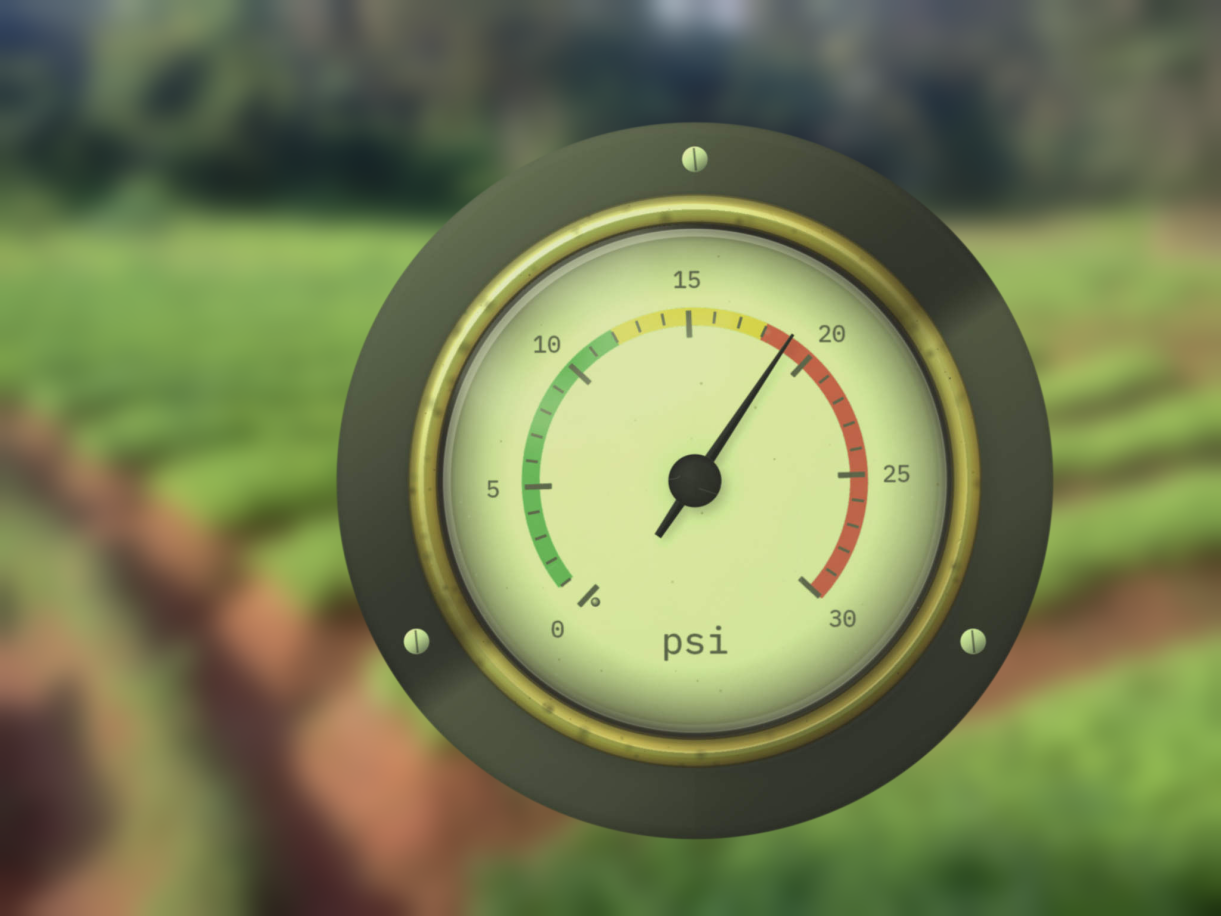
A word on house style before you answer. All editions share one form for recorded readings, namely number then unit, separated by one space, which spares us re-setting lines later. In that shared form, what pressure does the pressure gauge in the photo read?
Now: 19 psi
